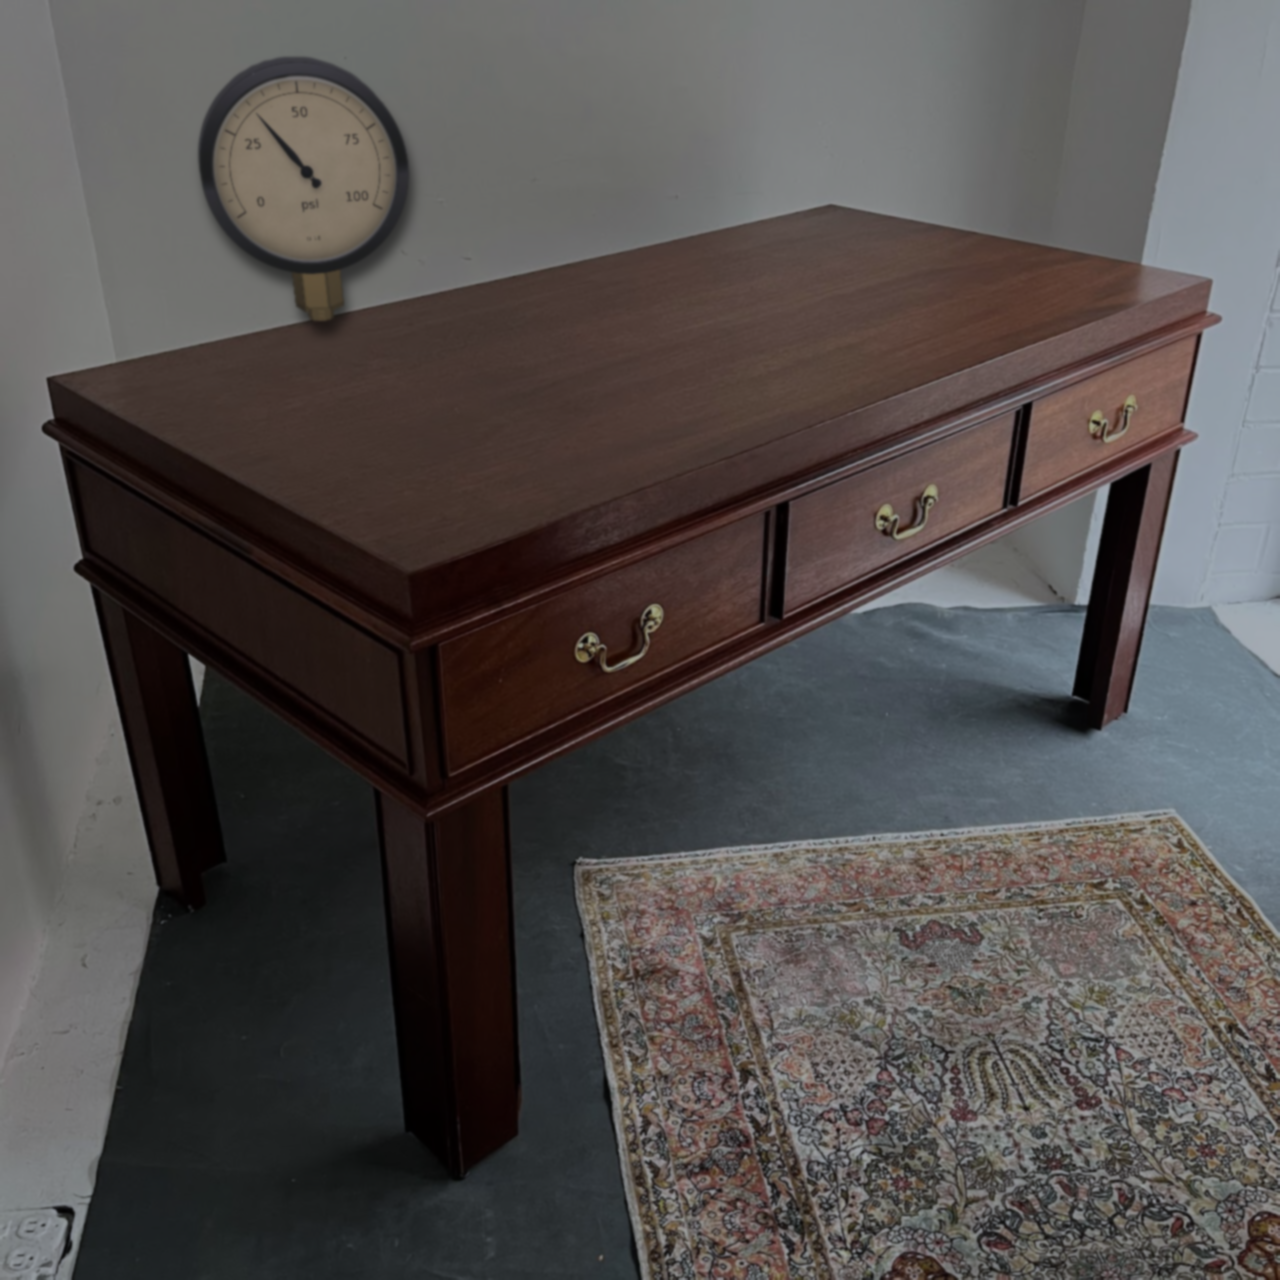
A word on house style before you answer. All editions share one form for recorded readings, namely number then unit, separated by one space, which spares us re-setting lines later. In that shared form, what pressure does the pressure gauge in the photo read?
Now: 35 psi
